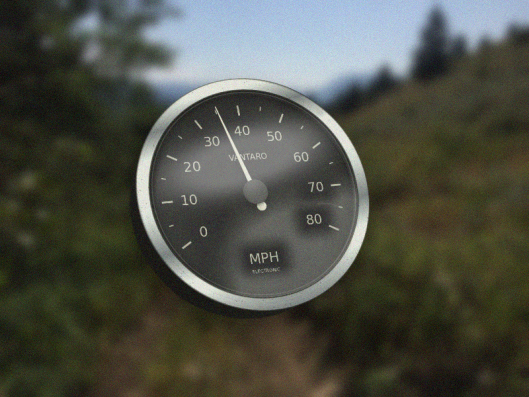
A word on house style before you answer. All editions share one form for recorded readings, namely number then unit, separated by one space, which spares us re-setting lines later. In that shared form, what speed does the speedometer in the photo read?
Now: 35 mph
